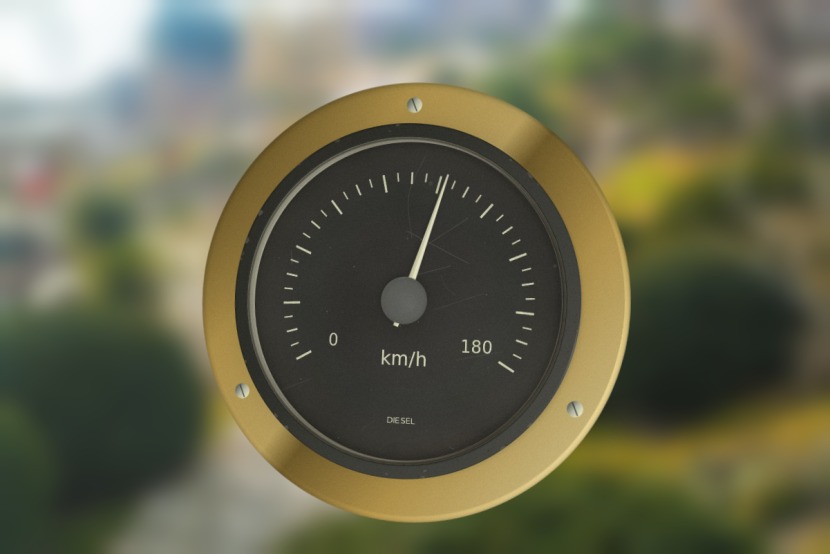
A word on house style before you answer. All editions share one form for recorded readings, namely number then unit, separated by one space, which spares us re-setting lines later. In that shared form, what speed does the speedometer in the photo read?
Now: 102.5 km/h
